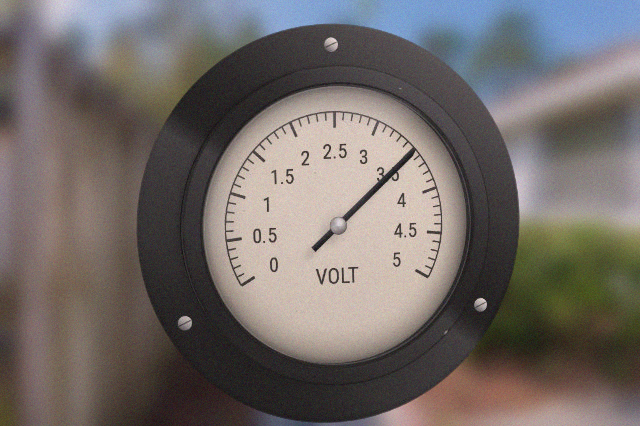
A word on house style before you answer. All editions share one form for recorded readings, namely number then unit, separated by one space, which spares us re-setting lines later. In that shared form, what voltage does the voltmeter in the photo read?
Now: 3.5 V
